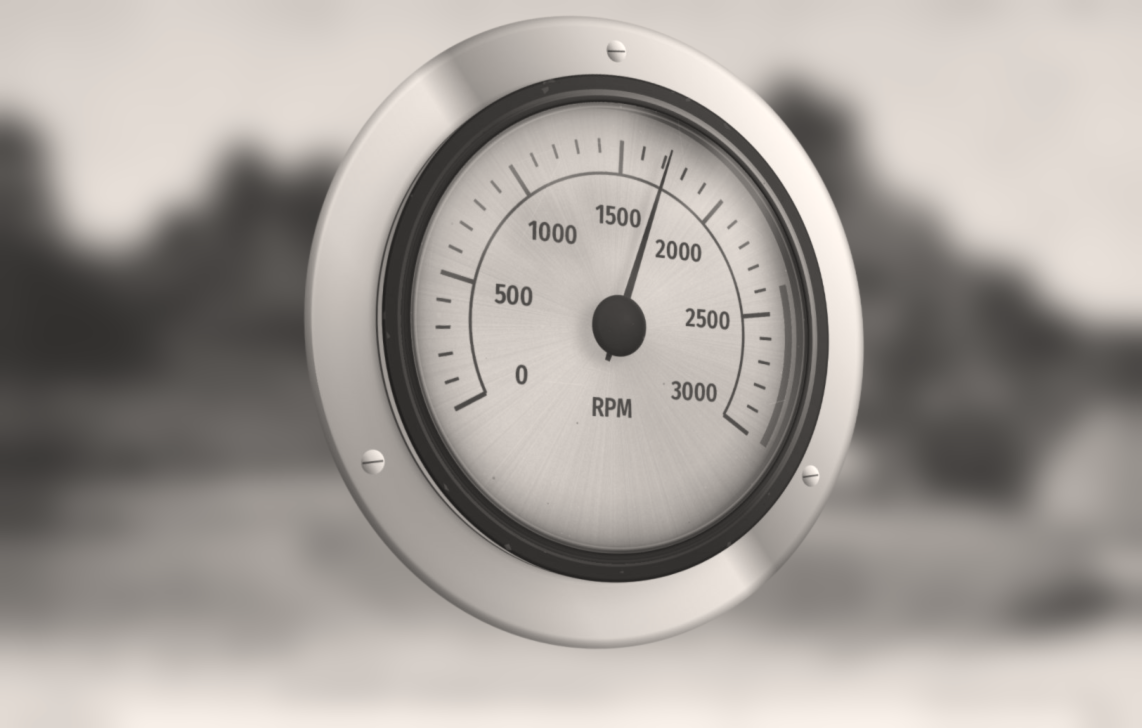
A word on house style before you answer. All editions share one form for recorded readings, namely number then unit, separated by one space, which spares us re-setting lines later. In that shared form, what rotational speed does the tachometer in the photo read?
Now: 1700 rpm
